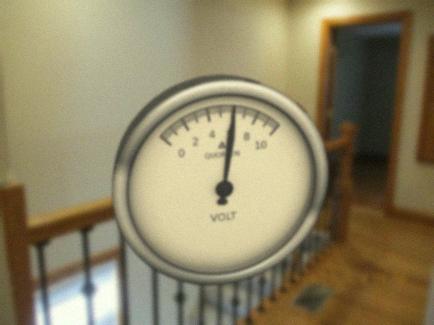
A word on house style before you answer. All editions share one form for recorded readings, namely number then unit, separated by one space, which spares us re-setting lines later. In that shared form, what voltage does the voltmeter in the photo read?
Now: 6 V
